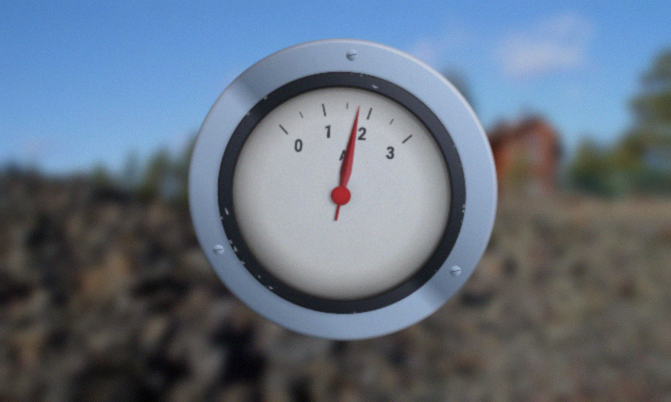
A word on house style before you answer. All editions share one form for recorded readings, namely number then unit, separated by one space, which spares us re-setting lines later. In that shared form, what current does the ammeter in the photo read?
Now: 1.75 A
